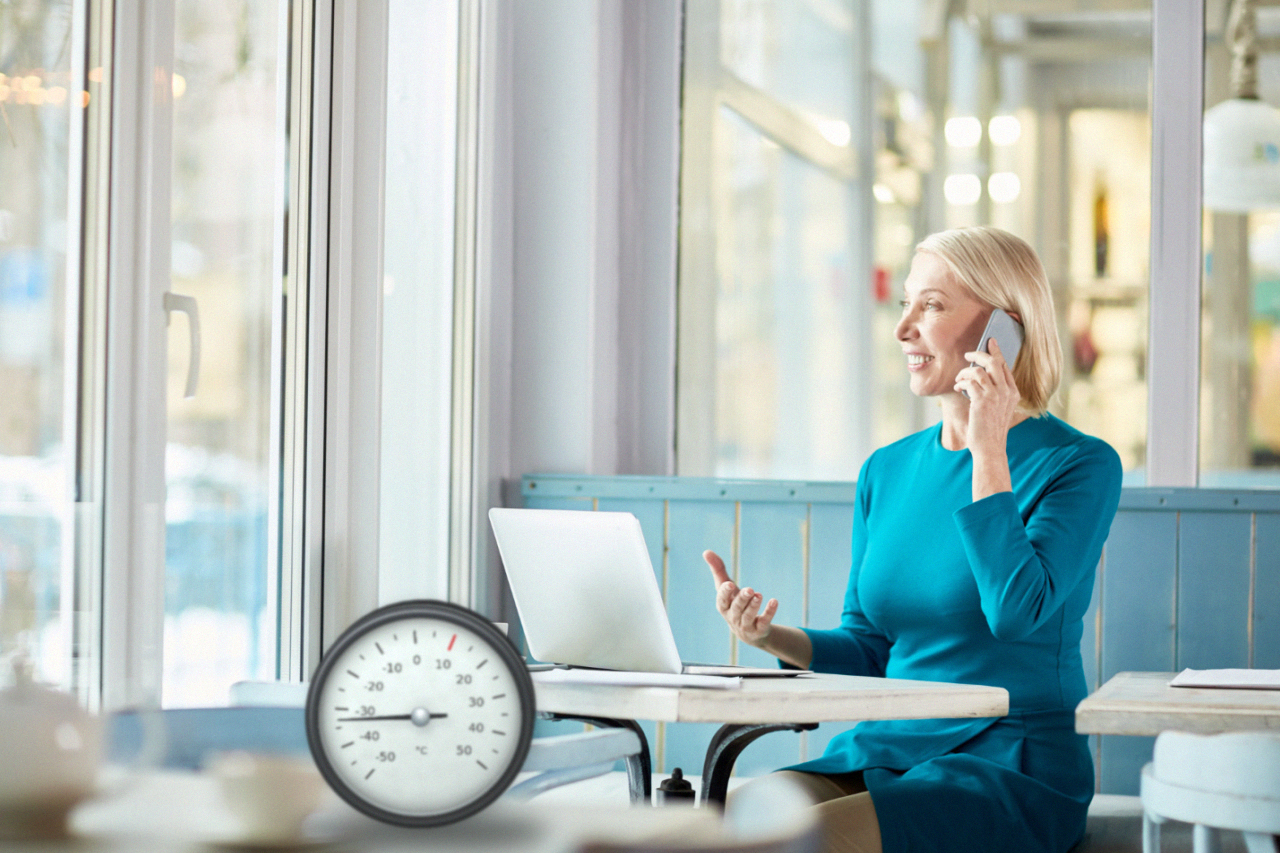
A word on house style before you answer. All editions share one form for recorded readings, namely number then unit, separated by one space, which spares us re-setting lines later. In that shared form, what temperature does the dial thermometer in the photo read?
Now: -32.5 °C
